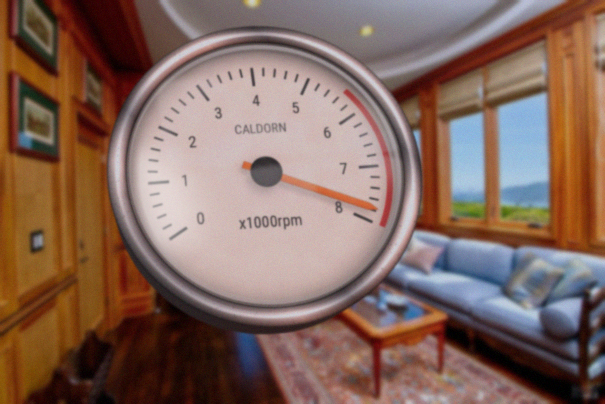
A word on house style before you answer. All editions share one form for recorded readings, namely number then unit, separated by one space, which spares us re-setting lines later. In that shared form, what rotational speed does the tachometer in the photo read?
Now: 7800 rpm
